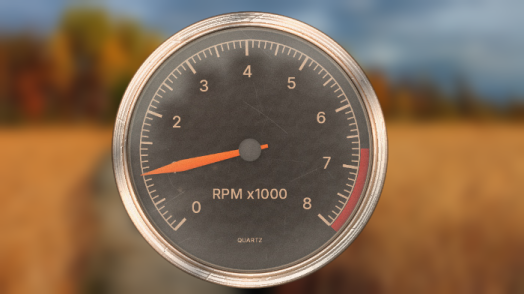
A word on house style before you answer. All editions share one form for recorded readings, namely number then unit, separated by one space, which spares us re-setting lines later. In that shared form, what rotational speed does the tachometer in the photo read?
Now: 1000 rpm
